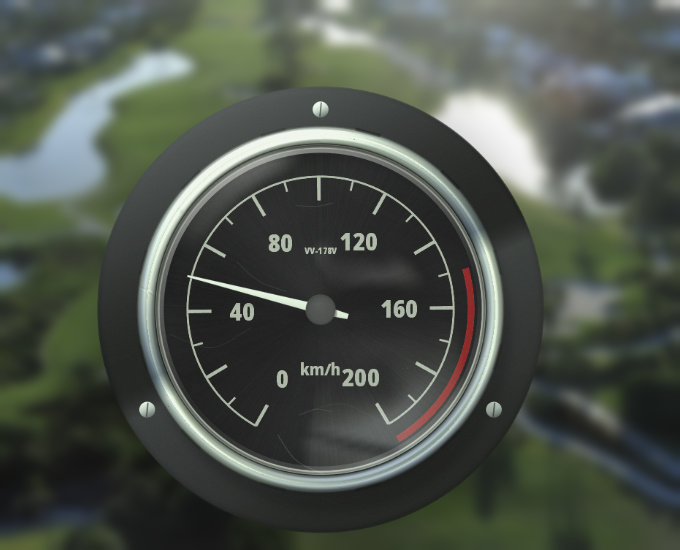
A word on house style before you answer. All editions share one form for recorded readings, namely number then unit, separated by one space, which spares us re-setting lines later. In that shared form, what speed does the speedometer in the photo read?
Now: 50 km/h
